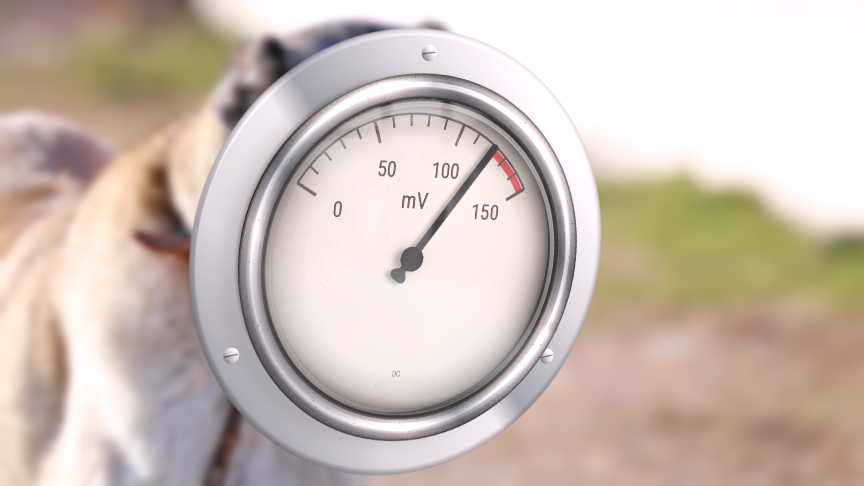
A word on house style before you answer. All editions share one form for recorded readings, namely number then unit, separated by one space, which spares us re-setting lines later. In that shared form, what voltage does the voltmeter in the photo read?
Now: 120 mV
